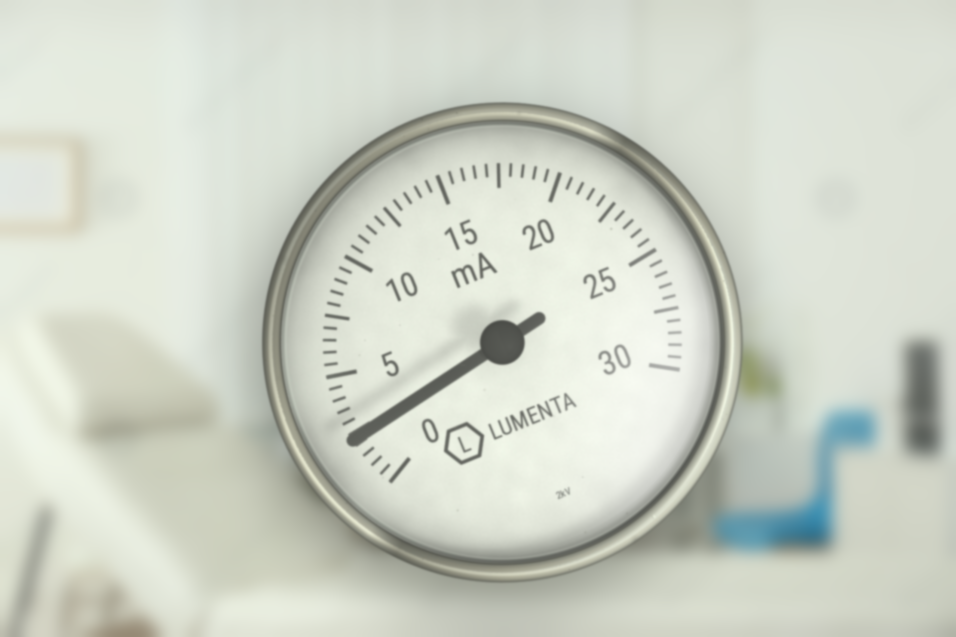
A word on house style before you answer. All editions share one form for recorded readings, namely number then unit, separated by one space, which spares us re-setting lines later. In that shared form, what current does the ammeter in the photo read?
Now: 2.25 mA
